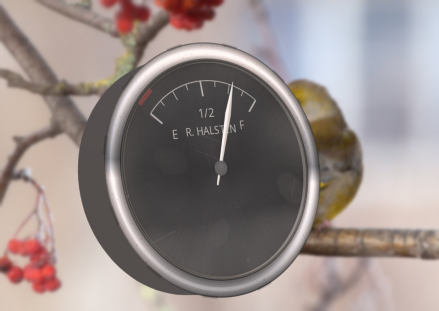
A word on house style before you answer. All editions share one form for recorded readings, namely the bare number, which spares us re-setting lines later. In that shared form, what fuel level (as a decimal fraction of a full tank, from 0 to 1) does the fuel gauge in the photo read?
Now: 0.75
